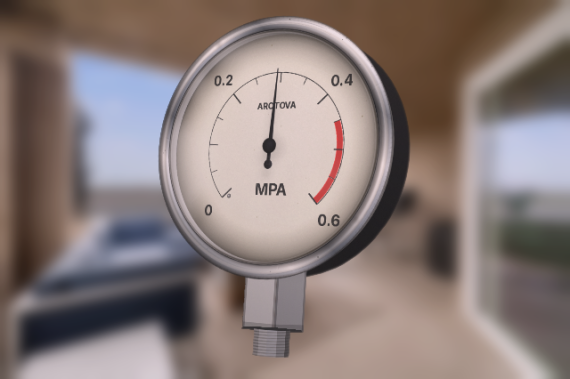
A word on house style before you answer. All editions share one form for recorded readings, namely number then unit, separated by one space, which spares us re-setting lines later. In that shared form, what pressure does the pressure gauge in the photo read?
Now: 0.3 MPa
